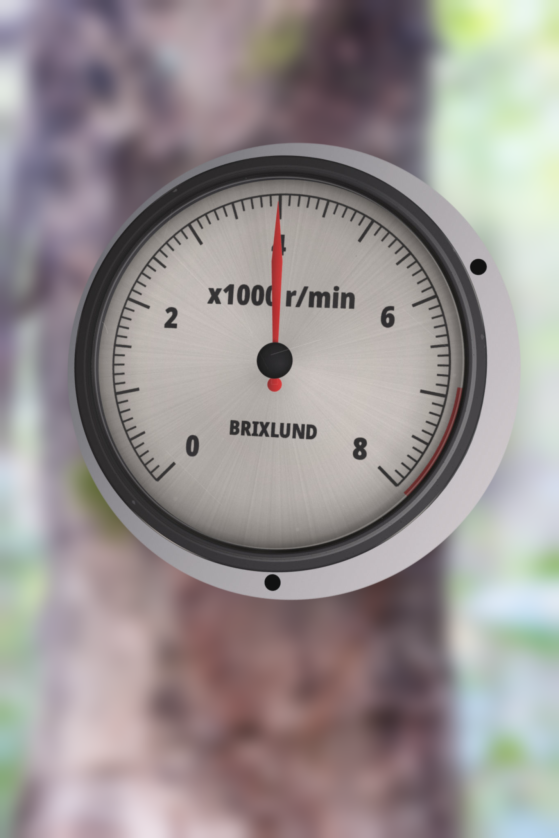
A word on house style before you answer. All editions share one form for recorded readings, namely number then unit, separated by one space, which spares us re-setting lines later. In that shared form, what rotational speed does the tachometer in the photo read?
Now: 4000 rpm
